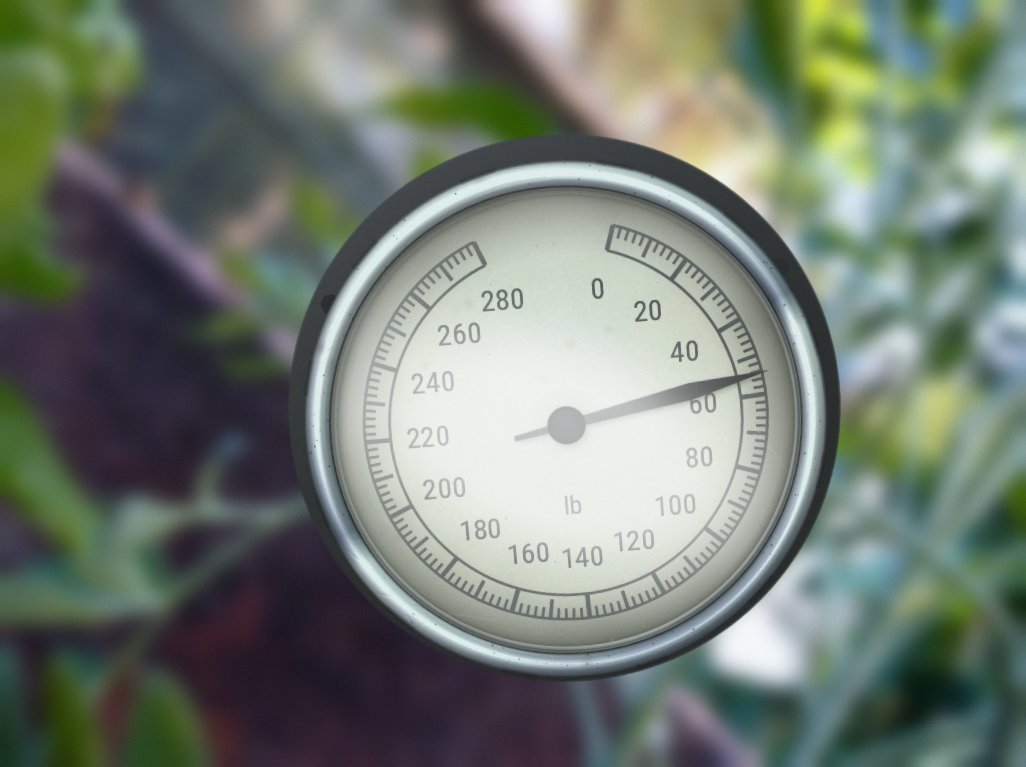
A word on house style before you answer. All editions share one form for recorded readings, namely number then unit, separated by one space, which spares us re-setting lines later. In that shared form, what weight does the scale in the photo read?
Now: 54 lb
